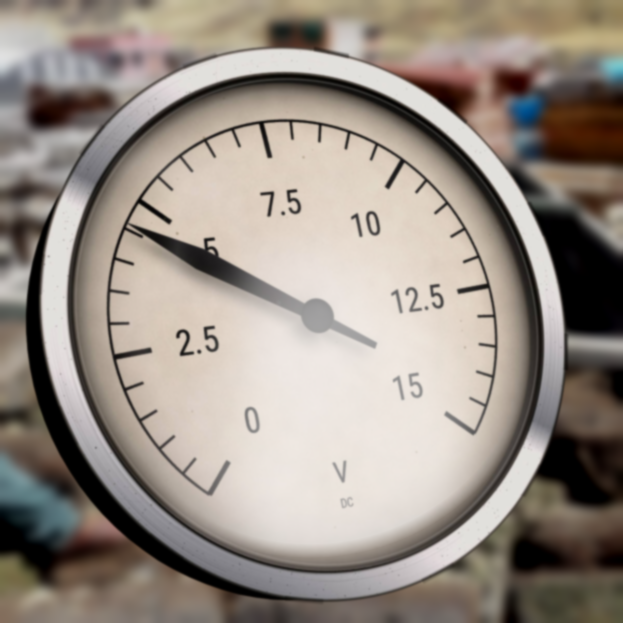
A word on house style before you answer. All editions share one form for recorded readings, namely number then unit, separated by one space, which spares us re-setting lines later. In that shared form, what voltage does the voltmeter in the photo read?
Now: 4.5 V
